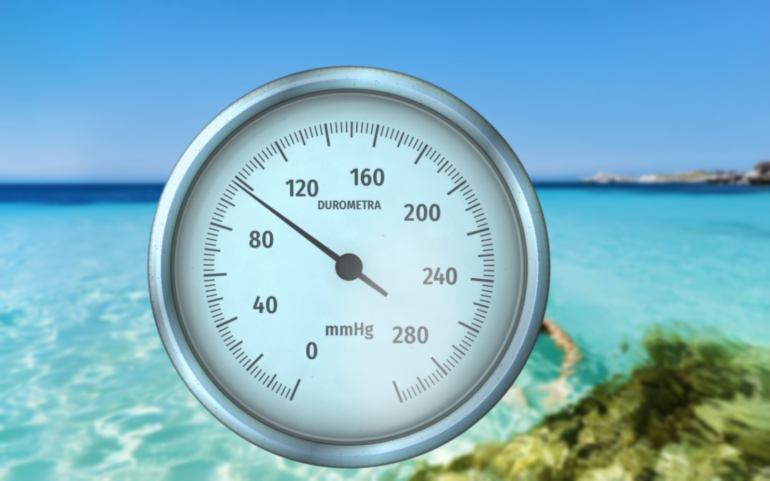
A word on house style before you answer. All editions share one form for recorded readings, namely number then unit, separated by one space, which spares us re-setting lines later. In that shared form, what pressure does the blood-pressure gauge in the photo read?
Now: 98 mmHg
